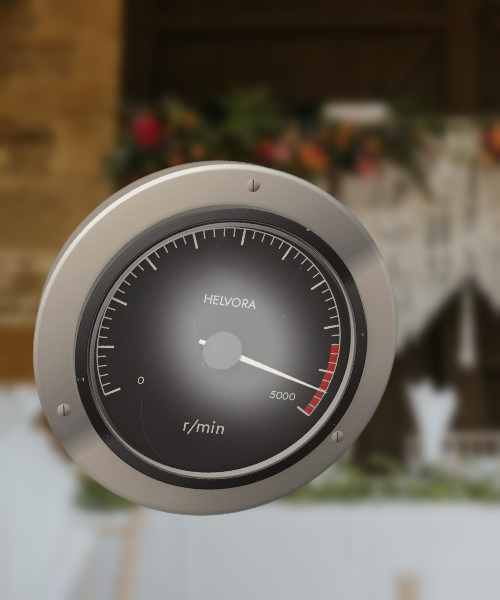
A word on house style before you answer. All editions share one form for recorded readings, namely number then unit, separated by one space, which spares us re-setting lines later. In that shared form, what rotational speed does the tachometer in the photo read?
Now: 4700 rpm
